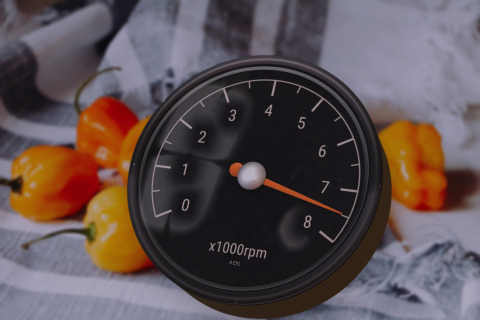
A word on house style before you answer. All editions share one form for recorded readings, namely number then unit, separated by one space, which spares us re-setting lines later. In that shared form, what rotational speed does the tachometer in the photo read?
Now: 7500 rpm
